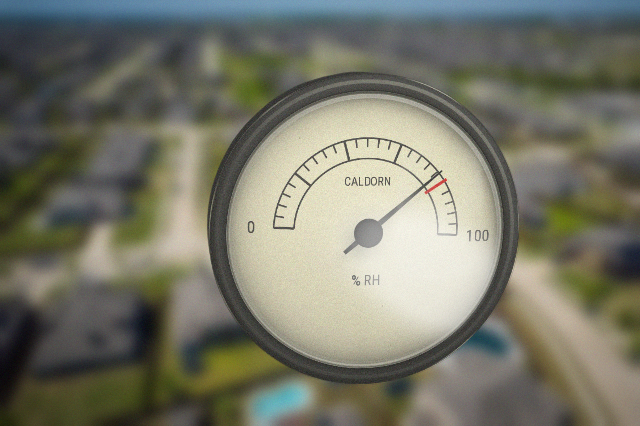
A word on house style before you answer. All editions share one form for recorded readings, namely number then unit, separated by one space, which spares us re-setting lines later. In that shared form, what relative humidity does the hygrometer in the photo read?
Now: 76 %
